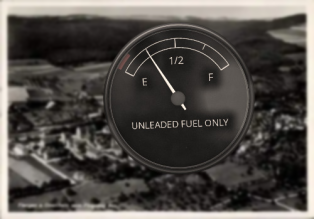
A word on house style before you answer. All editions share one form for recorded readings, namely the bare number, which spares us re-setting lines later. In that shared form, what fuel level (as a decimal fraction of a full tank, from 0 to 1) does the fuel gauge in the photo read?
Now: 0.25
